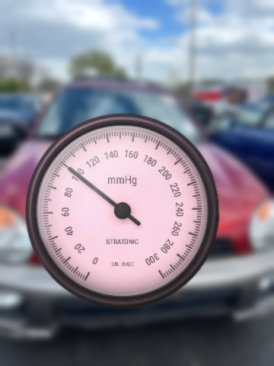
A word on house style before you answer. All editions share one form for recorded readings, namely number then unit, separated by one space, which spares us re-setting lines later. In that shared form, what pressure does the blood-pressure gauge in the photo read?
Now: 100 mmHg
